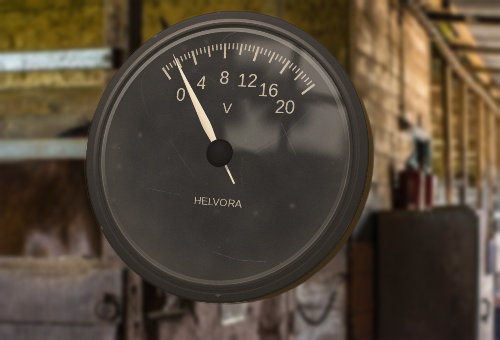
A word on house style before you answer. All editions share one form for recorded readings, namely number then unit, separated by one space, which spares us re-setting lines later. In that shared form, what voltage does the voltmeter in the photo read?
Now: 2 V
